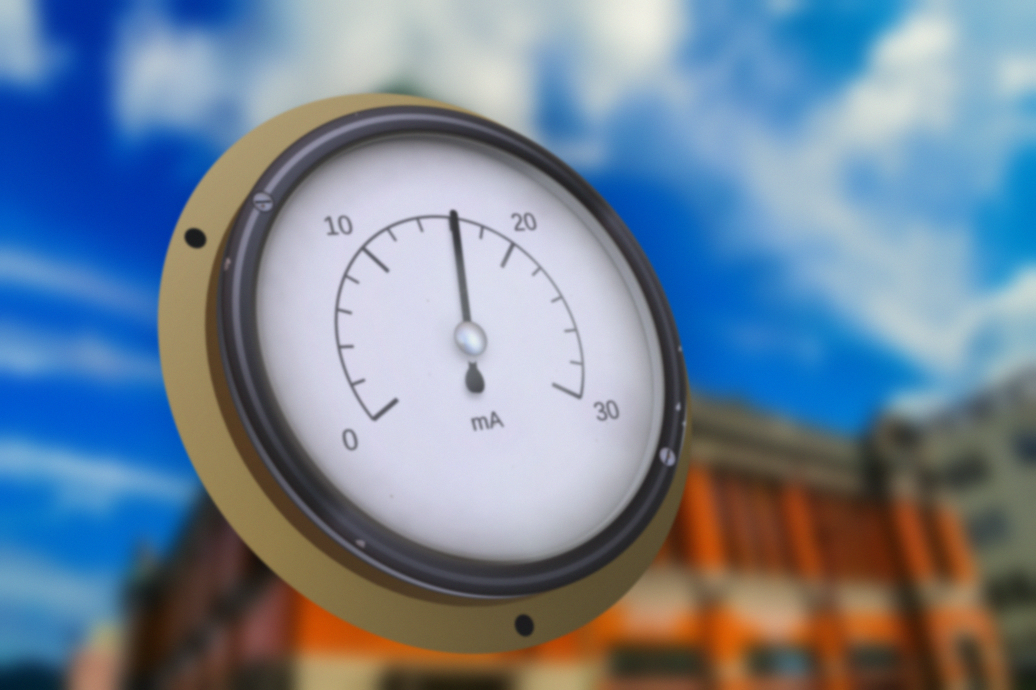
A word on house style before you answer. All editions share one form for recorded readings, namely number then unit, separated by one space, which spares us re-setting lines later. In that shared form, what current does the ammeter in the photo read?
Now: 16 mA
